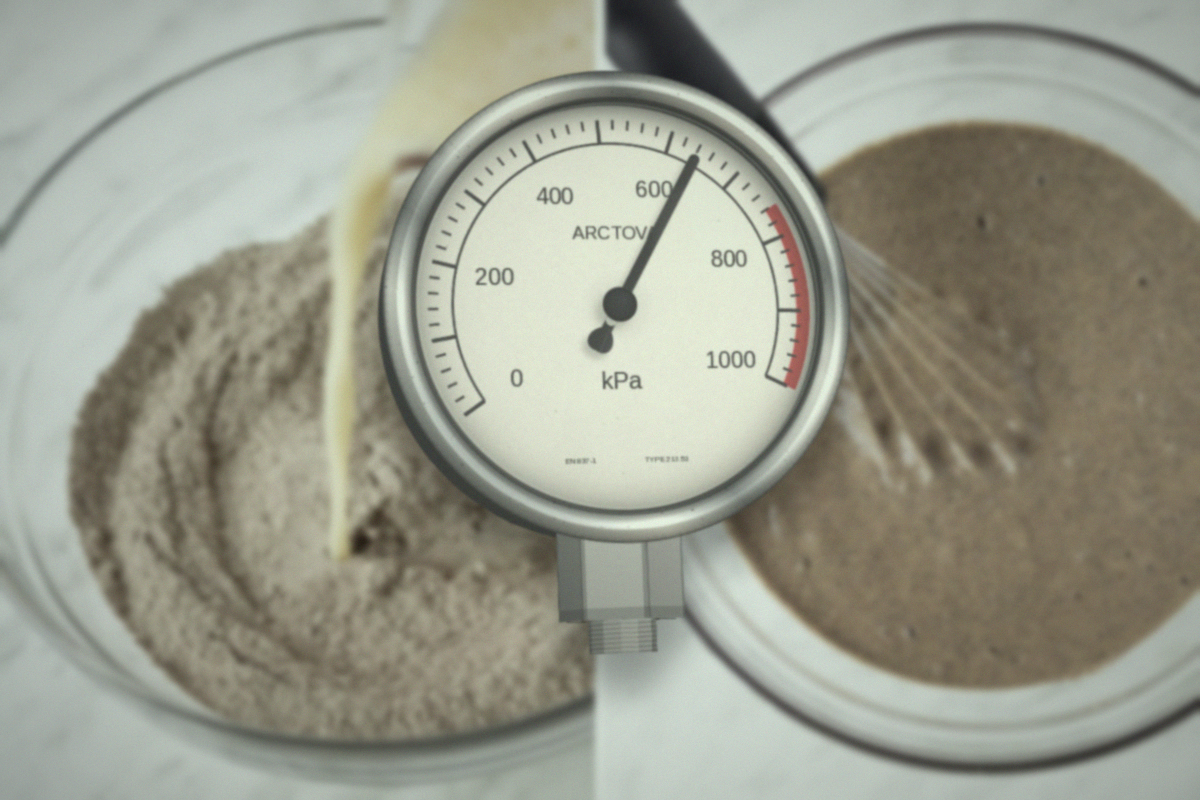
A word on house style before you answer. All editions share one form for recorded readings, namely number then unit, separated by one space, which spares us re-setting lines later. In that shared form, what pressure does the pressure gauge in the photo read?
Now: 640 kPa
